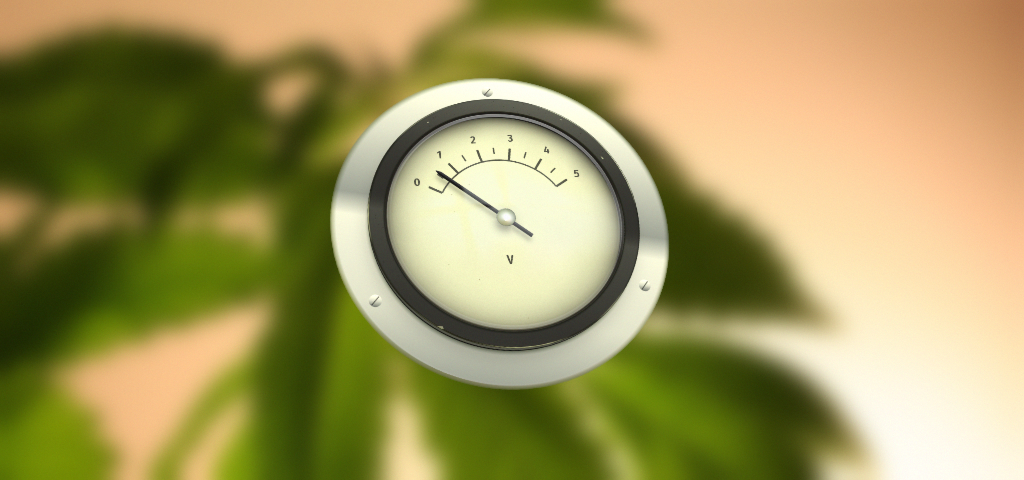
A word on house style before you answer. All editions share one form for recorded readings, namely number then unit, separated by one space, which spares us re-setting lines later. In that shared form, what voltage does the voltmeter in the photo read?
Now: 0.5 V
